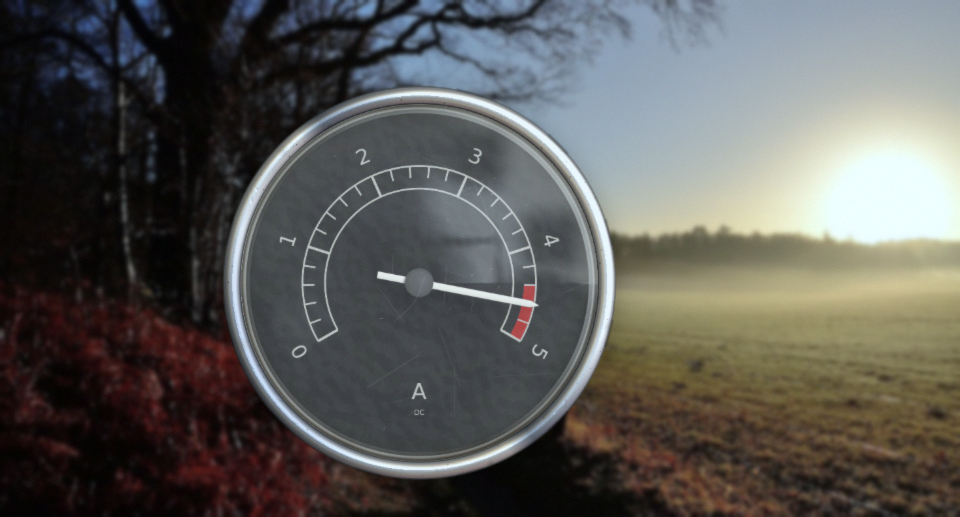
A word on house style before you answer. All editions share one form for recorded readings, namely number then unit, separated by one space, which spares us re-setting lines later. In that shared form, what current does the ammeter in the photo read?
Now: 4.6 A
